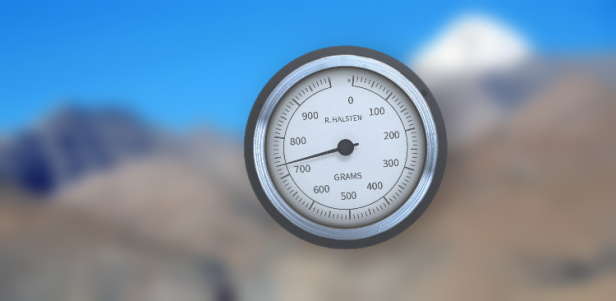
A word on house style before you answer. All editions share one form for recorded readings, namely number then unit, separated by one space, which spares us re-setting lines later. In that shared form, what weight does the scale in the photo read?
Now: 730 g
